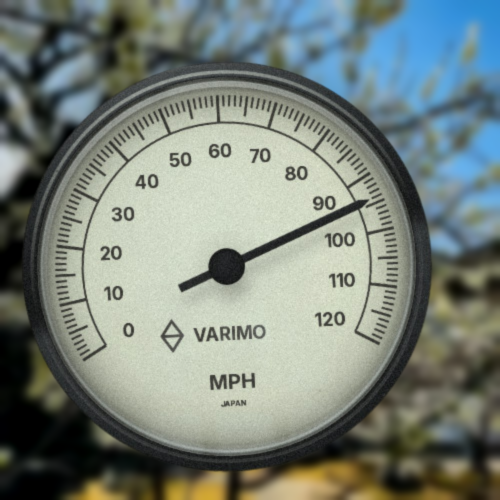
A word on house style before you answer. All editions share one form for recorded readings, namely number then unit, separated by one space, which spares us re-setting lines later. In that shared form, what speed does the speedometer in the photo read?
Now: 94 mph
